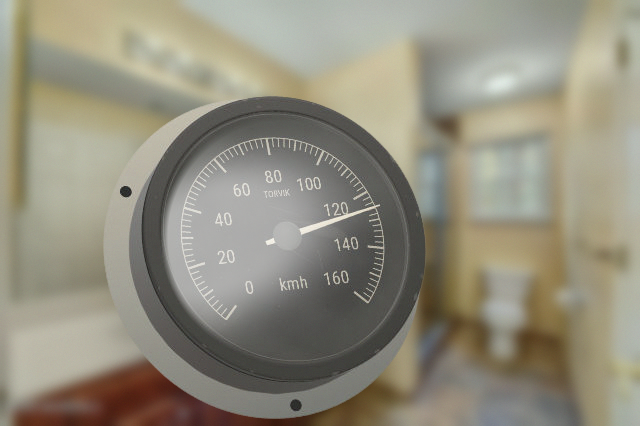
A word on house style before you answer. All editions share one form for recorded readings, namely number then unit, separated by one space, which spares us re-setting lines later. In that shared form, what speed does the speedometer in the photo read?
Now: 126 km/h
